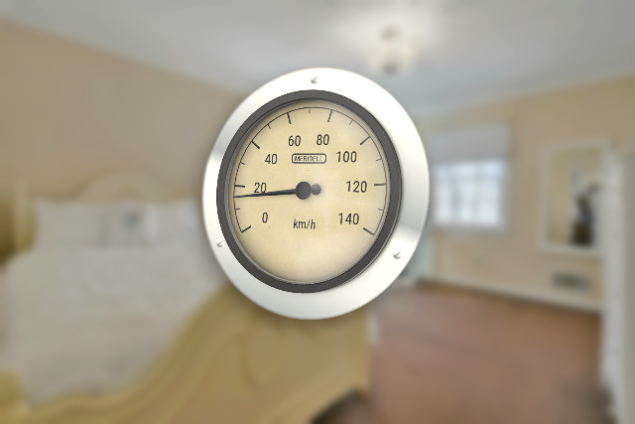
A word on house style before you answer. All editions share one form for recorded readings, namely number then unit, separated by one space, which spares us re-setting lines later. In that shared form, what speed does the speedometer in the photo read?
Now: 15 km/h
